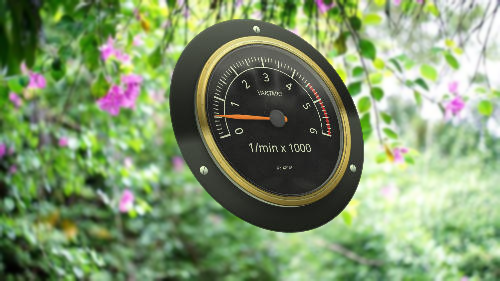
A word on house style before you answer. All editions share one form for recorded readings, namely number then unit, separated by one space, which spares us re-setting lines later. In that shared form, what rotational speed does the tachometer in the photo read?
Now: 500 rpm
